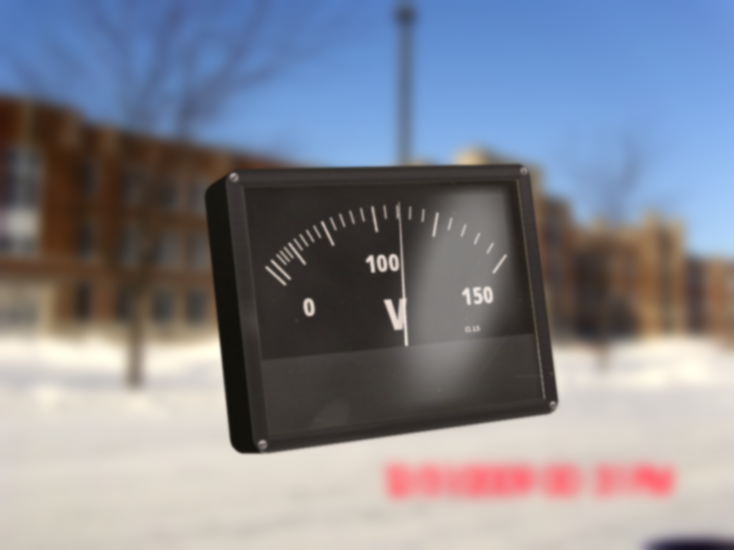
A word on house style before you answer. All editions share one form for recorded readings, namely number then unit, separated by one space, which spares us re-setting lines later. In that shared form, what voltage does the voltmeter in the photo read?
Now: 110 V
